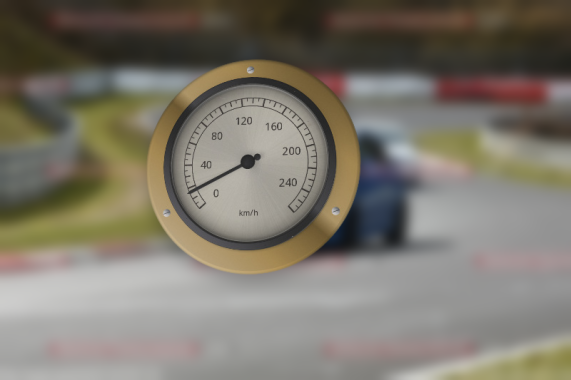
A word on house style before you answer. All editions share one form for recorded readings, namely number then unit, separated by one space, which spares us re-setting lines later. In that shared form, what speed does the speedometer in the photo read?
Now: 15 km/h
